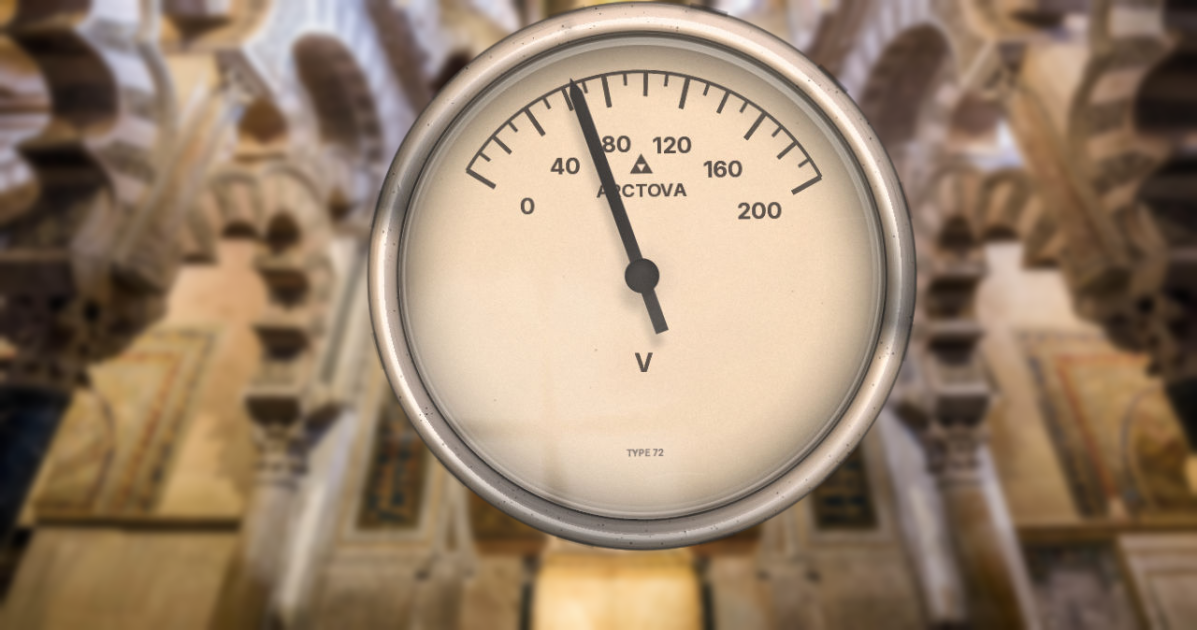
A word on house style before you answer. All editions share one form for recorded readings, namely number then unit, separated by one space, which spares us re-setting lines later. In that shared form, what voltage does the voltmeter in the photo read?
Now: 65 V
